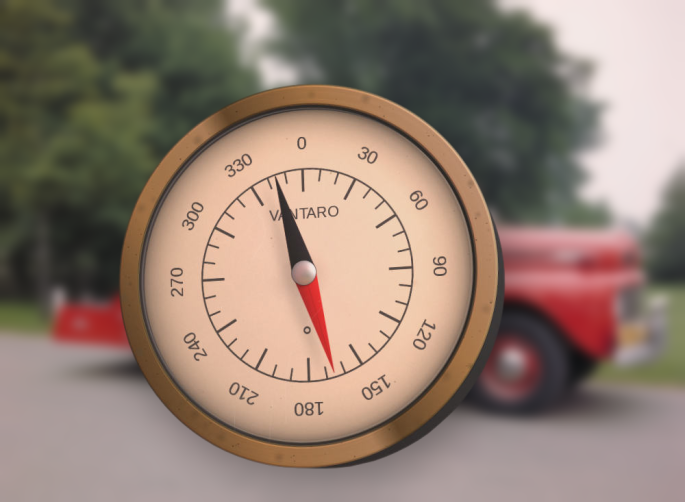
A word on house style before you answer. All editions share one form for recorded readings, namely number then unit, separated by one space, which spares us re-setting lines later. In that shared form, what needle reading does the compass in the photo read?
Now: 165 °
